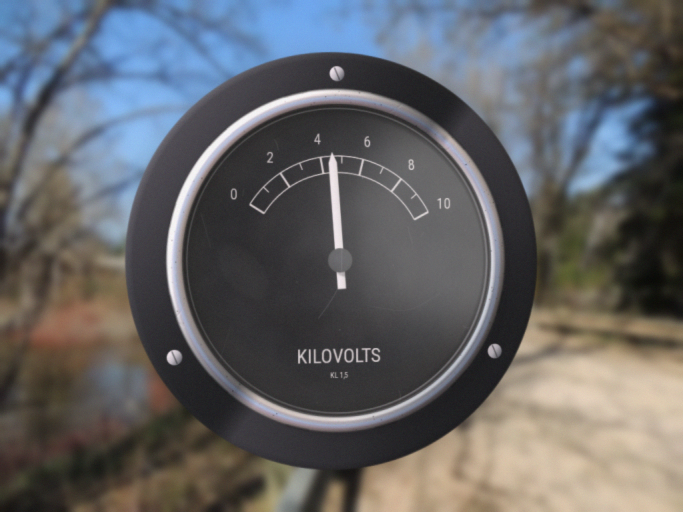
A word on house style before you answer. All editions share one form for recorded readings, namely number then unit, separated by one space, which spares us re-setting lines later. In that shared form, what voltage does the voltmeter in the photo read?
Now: 4.5 kV
